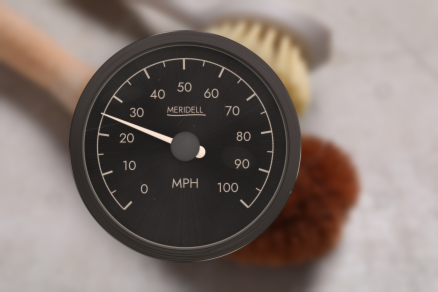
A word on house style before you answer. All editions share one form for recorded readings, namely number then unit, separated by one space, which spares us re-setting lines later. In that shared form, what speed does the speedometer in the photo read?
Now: 25 mph
